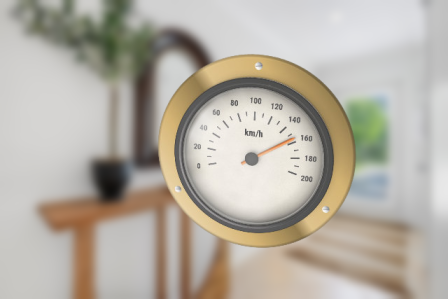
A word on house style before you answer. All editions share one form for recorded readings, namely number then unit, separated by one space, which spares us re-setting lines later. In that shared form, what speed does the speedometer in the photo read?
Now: 155 km/h
